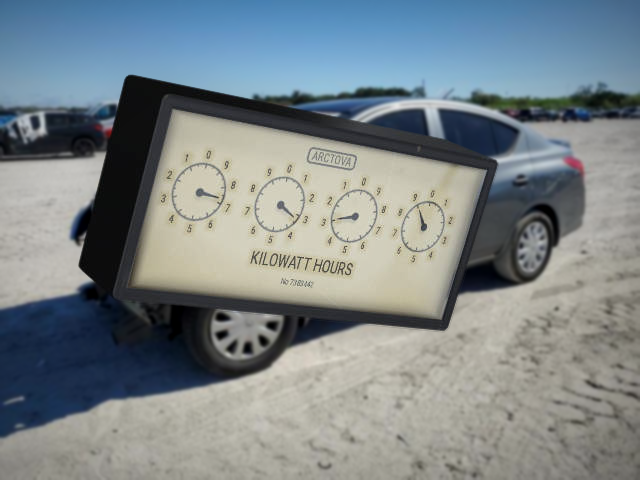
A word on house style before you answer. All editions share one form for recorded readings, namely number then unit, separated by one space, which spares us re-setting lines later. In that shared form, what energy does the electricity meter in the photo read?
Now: 7329 kWh
